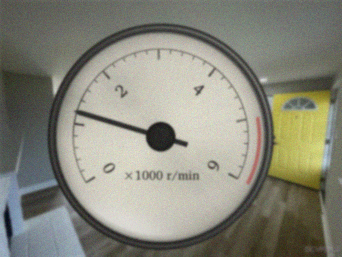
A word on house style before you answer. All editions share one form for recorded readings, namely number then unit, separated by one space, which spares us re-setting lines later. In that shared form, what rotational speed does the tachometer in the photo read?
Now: 1200 rpm
